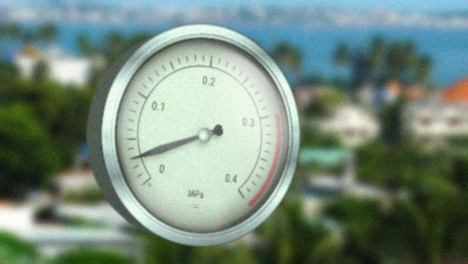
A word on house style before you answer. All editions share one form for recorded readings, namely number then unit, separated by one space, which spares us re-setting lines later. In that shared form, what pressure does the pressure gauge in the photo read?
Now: 0.03 MPa
